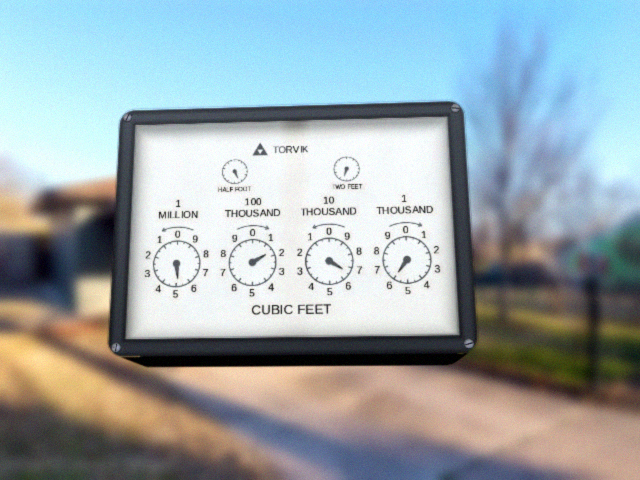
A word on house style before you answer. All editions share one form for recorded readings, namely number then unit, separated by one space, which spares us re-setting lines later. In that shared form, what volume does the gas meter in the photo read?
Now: 516600 ft³
